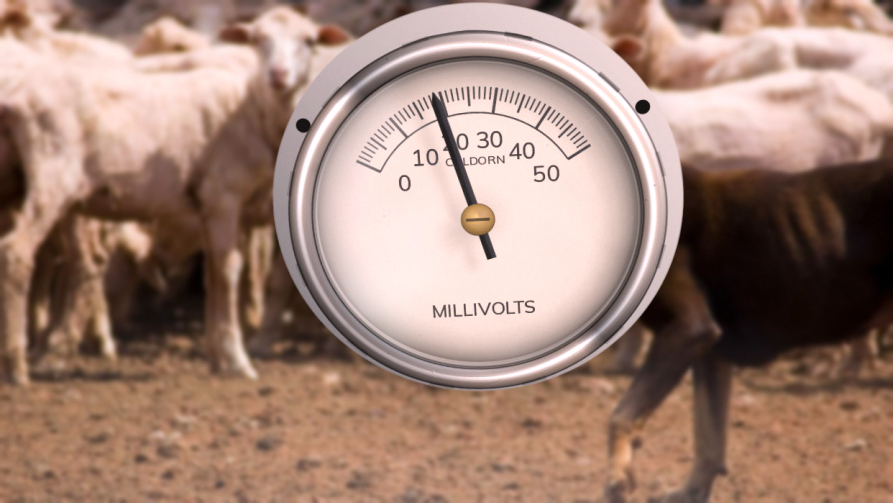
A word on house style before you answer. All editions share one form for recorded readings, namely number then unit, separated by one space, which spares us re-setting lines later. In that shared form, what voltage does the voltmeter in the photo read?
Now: 19 mV
